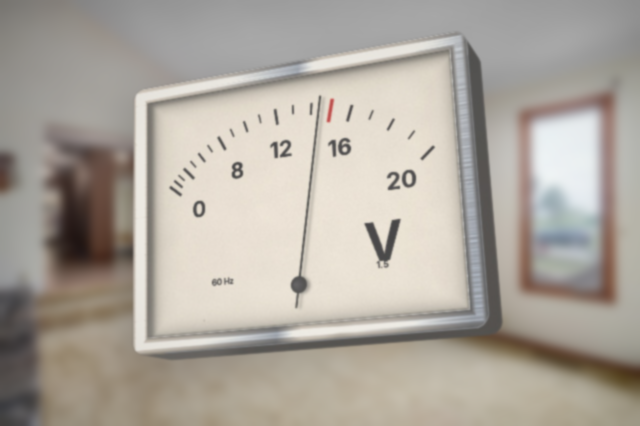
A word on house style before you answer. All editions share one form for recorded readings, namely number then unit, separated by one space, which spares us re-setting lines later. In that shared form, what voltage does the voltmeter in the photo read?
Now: 14.5 V
